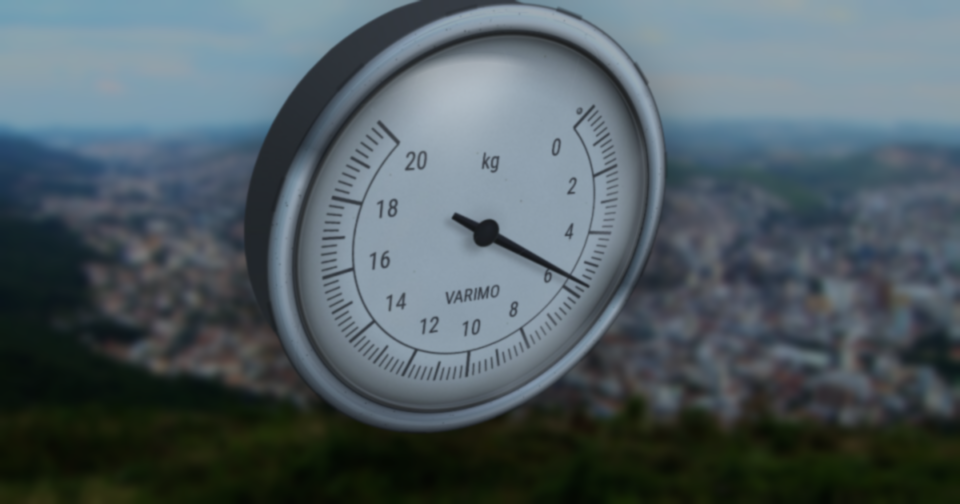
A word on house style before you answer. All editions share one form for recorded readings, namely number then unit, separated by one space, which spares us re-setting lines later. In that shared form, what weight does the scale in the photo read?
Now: 5.6 kg
